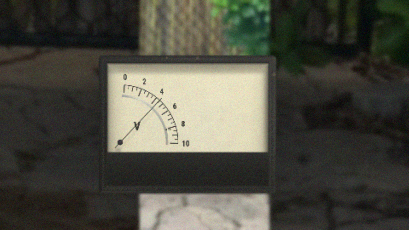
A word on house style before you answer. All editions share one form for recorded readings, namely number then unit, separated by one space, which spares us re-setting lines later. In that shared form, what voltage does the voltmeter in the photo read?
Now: 4.5 V
